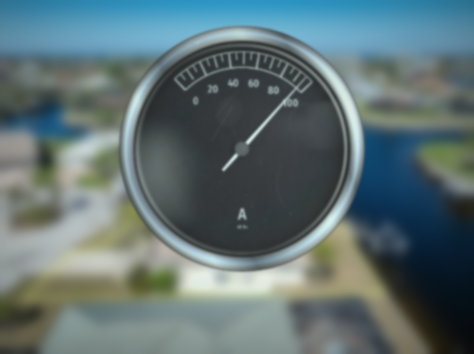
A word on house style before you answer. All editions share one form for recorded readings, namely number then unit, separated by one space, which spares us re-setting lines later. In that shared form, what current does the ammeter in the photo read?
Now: 95 A
